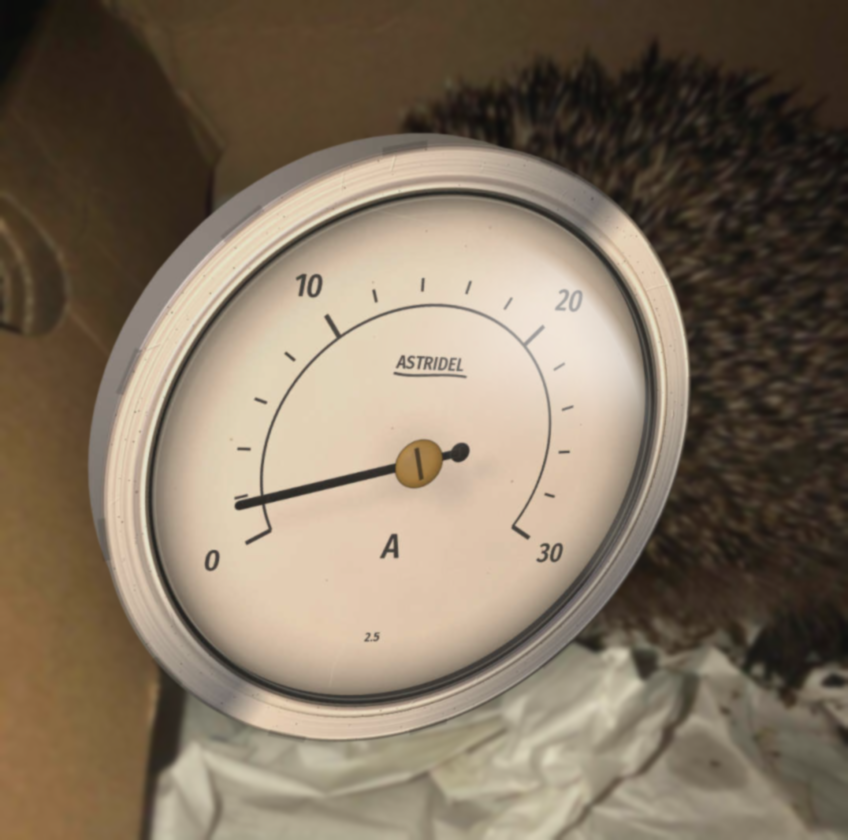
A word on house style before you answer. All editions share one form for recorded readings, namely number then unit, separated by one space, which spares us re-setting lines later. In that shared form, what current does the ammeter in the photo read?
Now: 2 A
